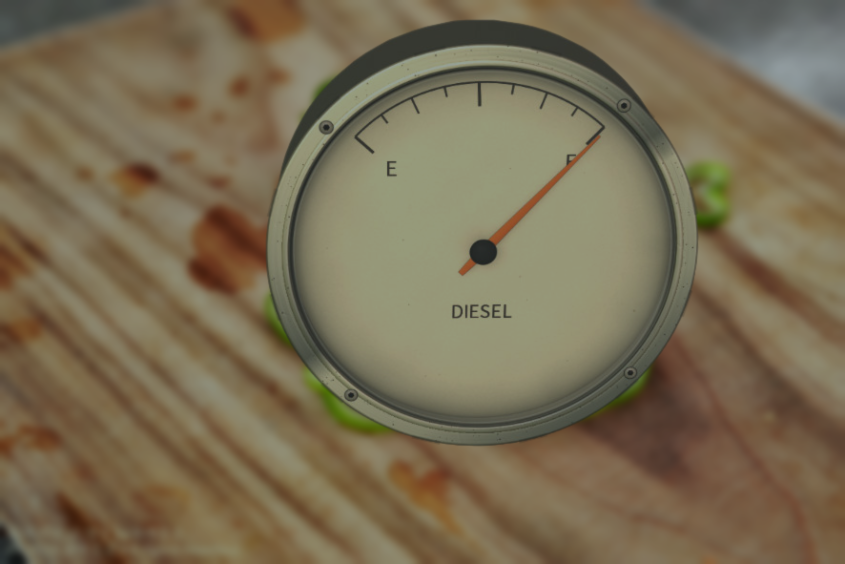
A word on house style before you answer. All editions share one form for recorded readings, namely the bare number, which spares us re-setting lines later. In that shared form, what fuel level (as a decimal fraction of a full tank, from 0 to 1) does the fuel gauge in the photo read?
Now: 1
